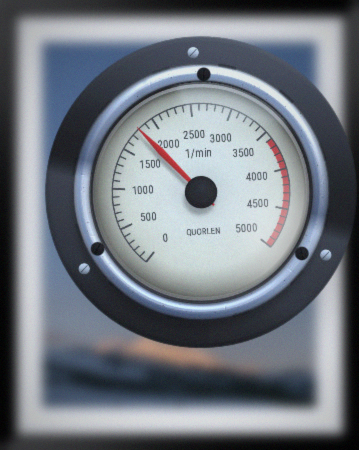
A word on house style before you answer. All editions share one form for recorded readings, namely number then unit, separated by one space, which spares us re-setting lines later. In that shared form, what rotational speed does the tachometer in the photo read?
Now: 1800 rpm
